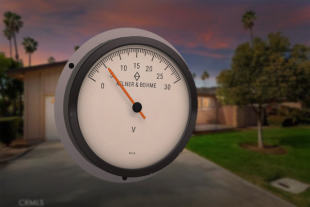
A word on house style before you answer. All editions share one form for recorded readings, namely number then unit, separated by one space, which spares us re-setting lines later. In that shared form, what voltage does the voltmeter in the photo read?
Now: 5 V
